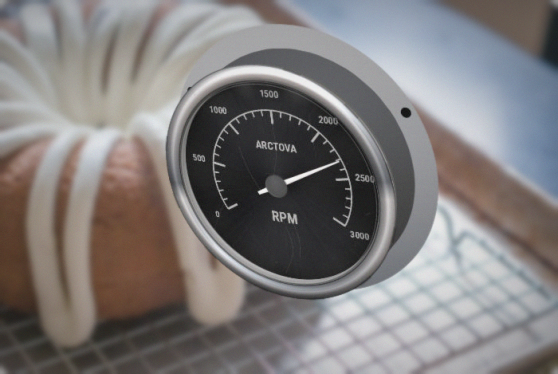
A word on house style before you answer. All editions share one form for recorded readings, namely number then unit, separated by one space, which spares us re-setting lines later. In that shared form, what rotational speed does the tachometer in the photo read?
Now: 2300 rpm
